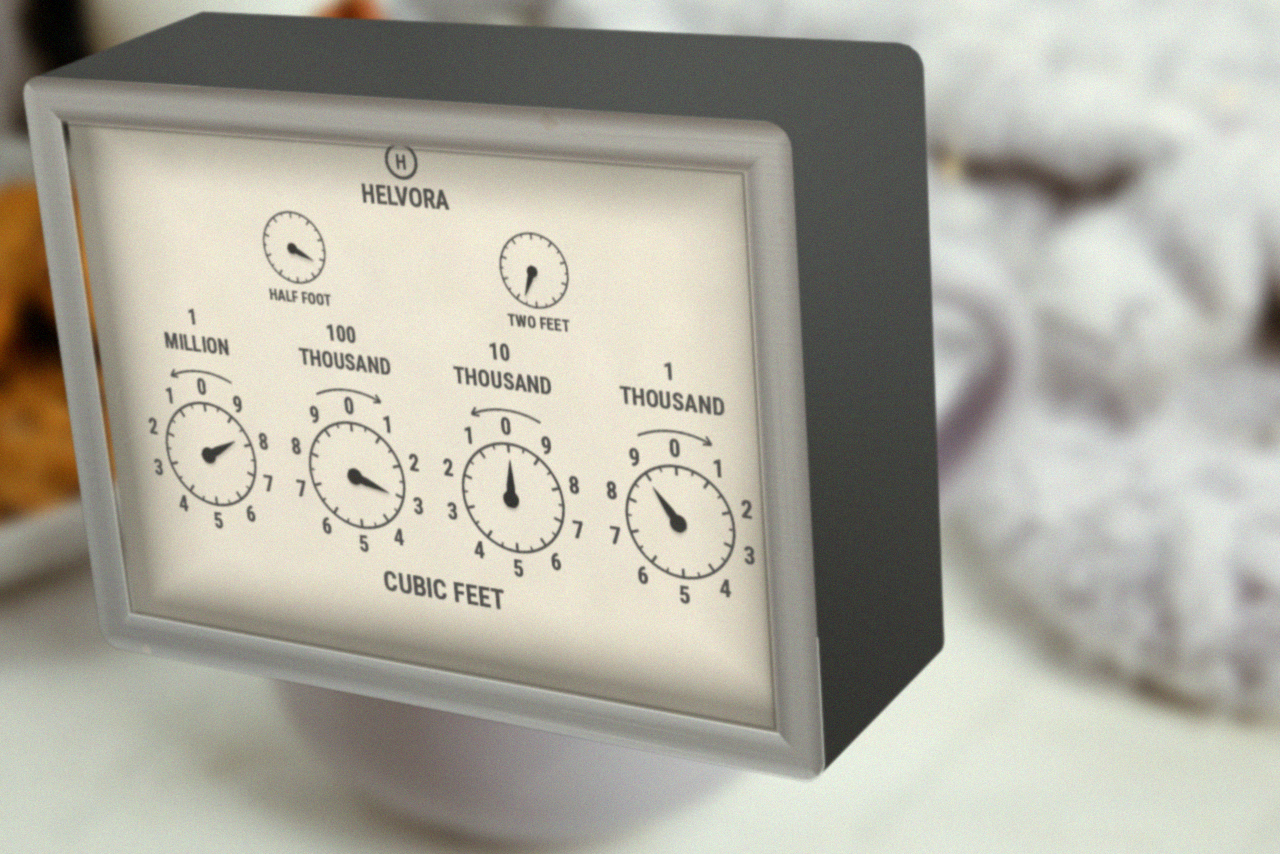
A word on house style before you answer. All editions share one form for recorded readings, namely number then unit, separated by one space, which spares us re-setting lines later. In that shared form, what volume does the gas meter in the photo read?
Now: 829900 ft³
